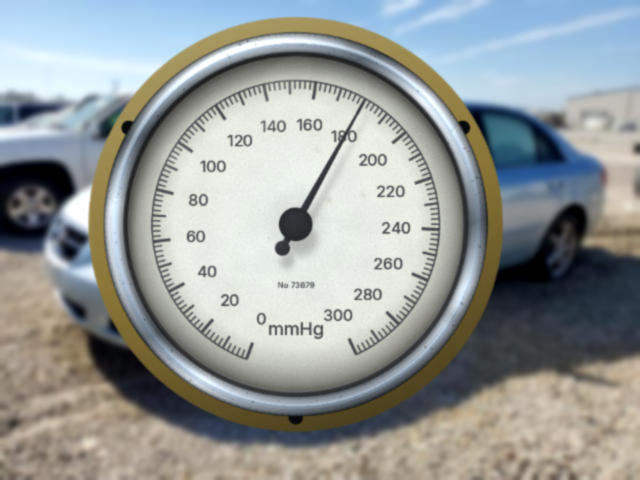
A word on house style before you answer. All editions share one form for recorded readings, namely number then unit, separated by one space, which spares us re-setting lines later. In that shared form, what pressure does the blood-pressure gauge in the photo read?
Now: 180 mmHg
